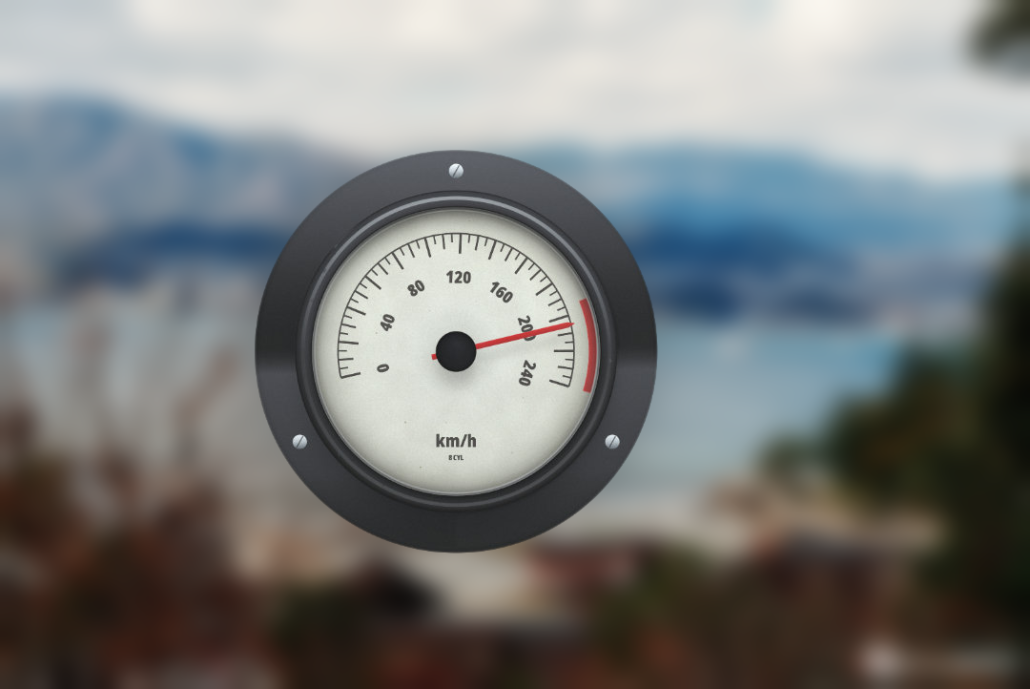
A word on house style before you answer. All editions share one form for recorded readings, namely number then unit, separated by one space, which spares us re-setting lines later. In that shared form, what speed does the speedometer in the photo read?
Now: 205 km/h
